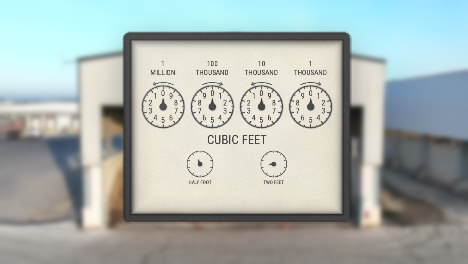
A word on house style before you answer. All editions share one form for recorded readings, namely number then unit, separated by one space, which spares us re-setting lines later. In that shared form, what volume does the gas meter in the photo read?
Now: 0 ft³
